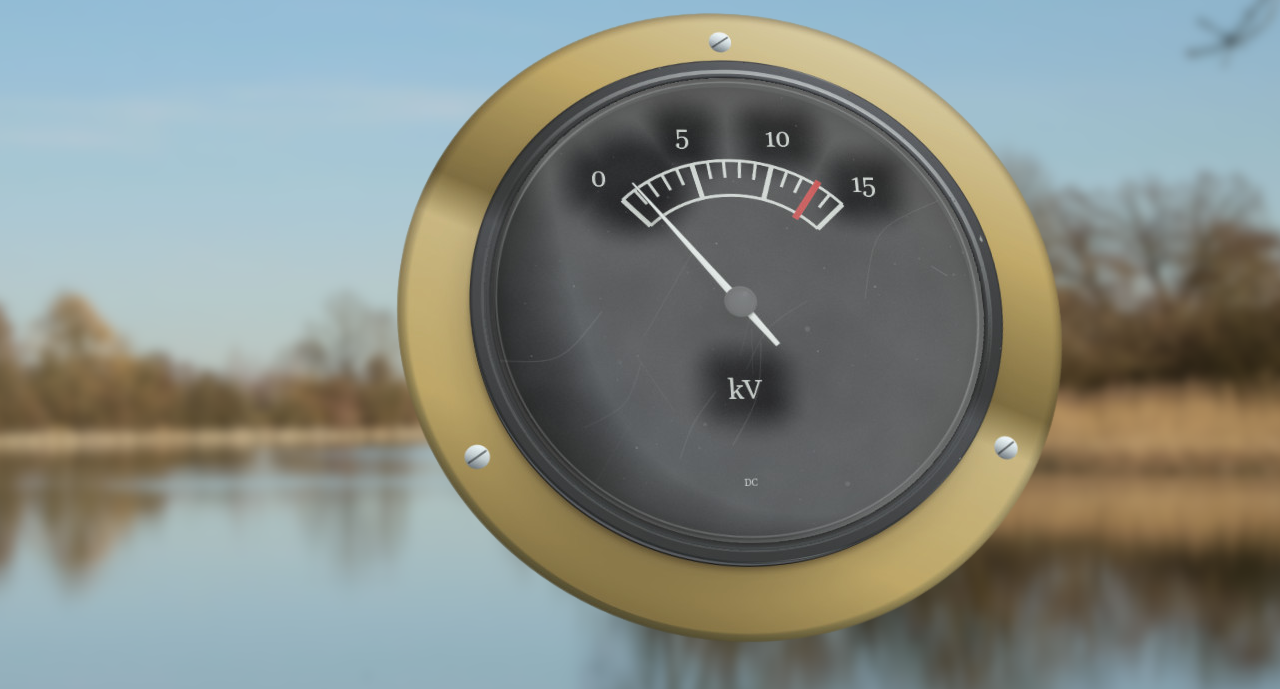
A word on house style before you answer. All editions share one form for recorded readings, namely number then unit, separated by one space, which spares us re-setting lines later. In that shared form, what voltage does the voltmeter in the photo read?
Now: 1 kV
